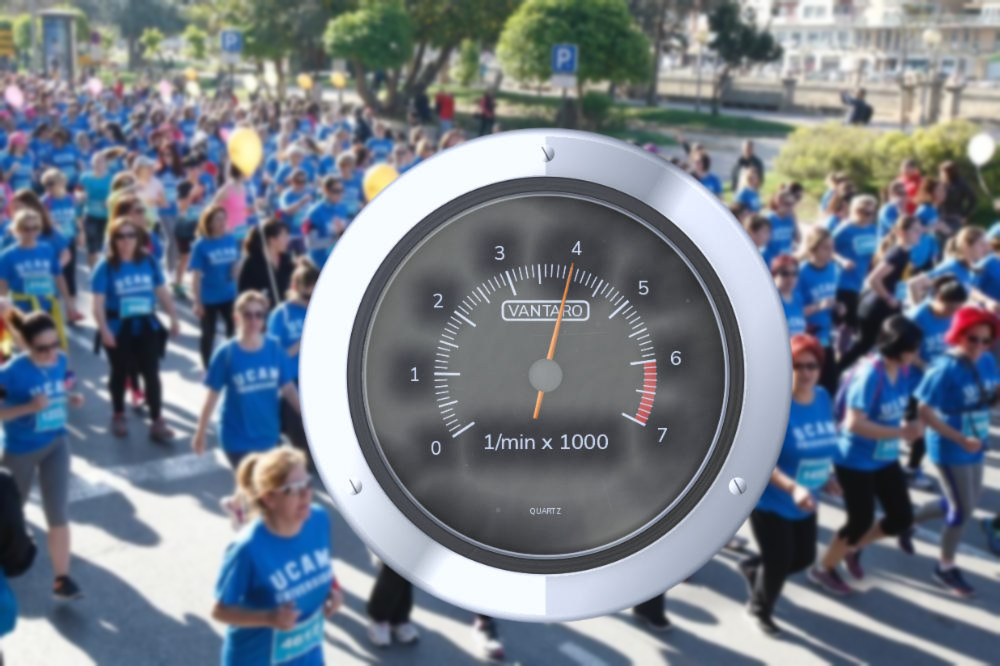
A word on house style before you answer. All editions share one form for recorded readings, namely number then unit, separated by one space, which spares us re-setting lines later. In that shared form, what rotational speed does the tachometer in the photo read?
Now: 4000 rpm
